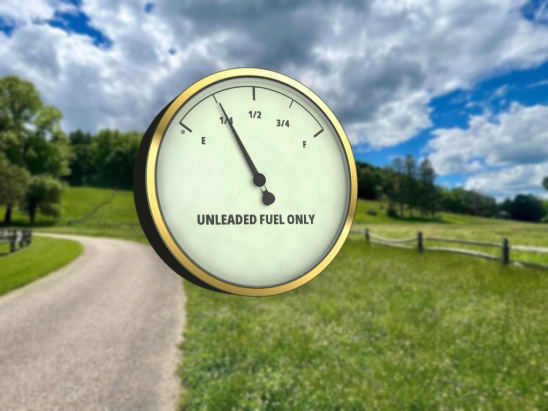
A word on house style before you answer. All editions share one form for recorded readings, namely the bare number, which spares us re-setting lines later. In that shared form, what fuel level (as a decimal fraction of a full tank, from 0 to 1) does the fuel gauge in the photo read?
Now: 0.25
